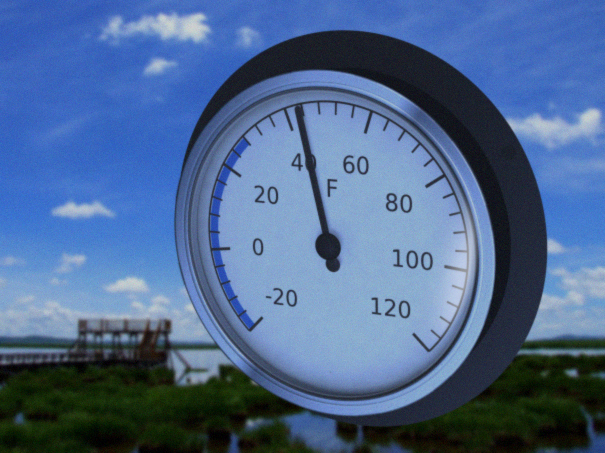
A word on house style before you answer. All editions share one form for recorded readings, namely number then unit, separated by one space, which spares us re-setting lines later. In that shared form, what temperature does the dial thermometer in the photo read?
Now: 44 °F
